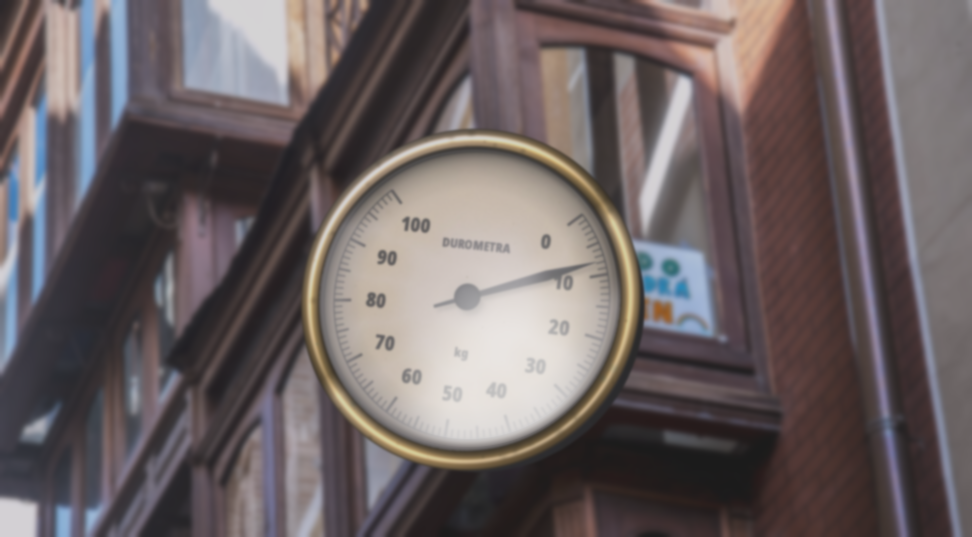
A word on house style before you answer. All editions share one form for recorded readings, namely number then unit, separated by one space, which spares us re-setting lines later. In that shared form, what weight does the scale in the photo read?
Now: 8 kg
